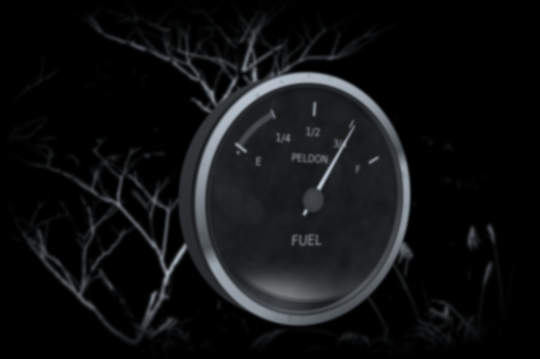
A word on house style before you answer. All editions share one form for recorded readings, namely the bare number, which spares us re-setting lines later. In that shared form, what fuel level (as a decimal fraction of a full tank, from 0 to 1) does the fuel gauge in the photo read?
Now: 0.75
